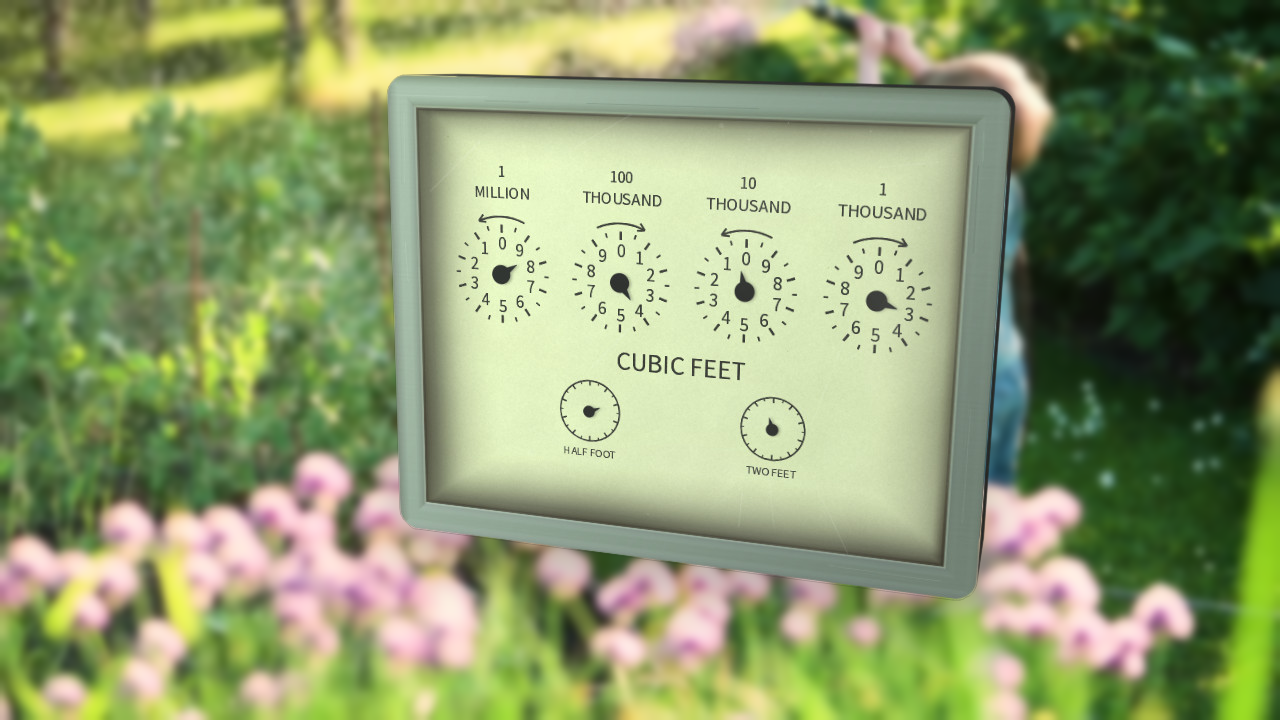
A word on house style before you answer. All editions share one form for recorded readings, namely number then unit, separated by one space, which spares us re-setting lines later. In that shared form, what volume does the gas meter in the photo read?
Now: 840300 ft³
